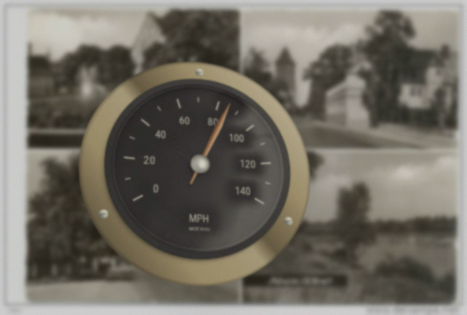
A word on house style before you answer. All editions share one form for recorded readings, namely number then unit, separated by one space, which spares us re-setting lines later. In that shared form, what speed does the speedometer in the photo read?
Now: 85 mph
